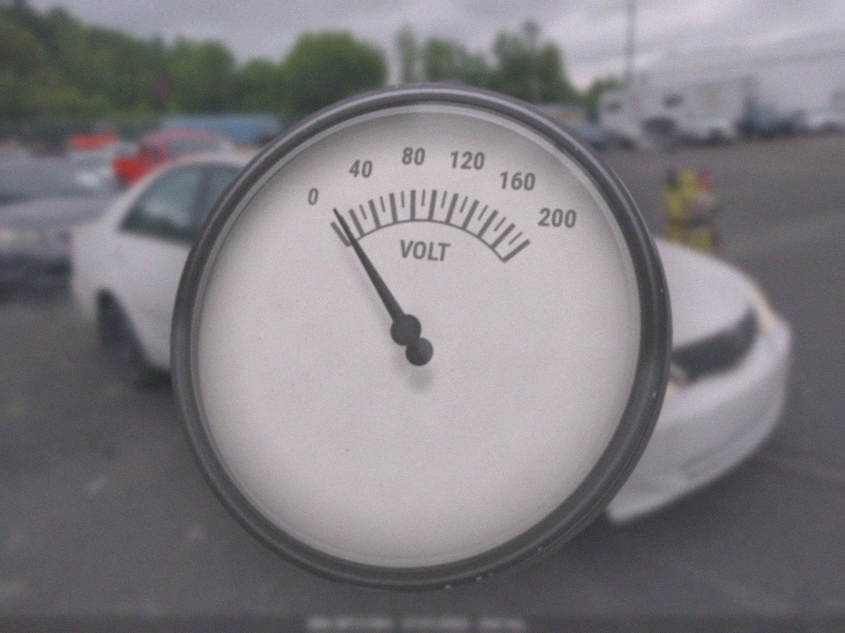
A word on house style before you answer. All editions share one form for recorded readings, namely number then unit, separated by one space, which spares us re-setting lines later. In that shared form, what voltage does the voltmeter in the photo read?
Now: 10 V
